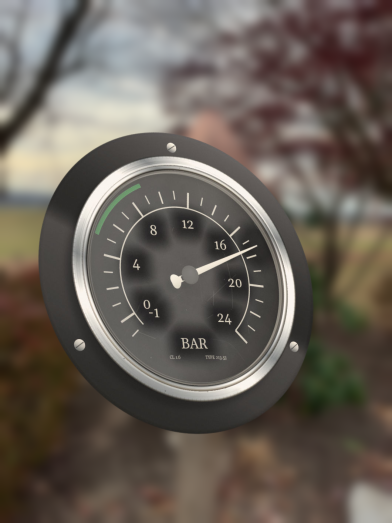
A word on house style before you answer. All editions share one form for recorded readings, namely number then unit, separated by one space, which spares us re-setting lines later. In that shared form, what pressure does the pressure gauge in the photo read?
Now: 17.5 bar
